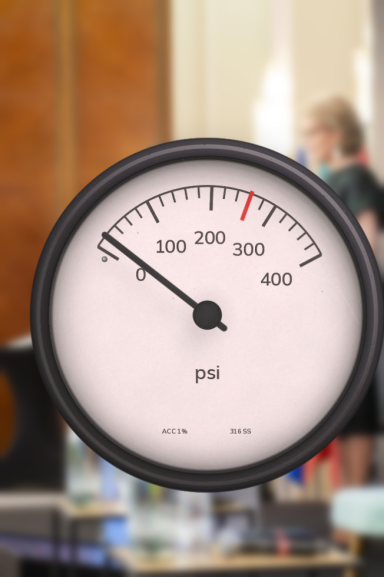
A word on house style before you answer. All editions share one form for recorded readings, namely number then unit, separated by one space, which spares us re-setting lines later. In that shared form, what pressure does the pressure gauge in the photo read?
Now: 20 psi
